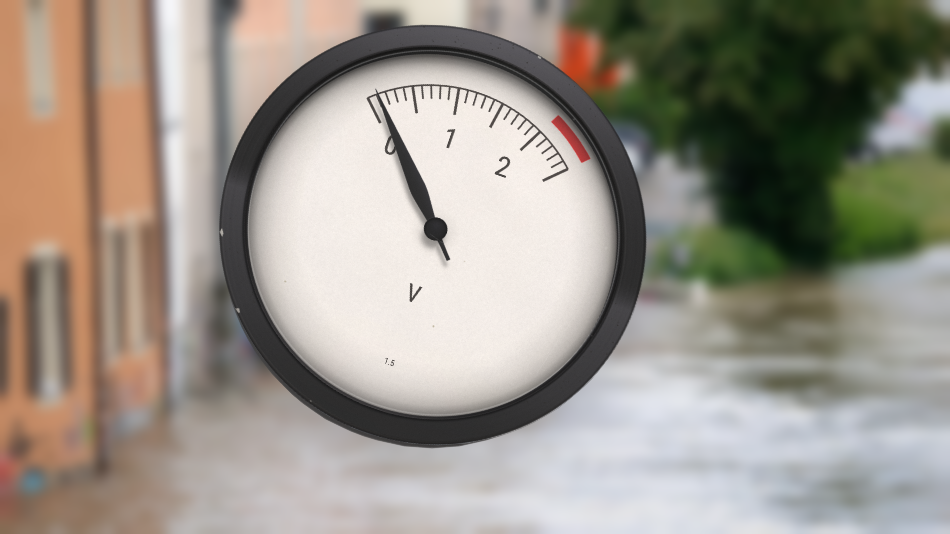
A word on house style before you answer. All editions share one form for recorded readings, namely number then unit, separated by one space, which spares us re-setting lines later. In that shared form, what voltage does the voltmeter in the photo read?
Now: 0.1 V
